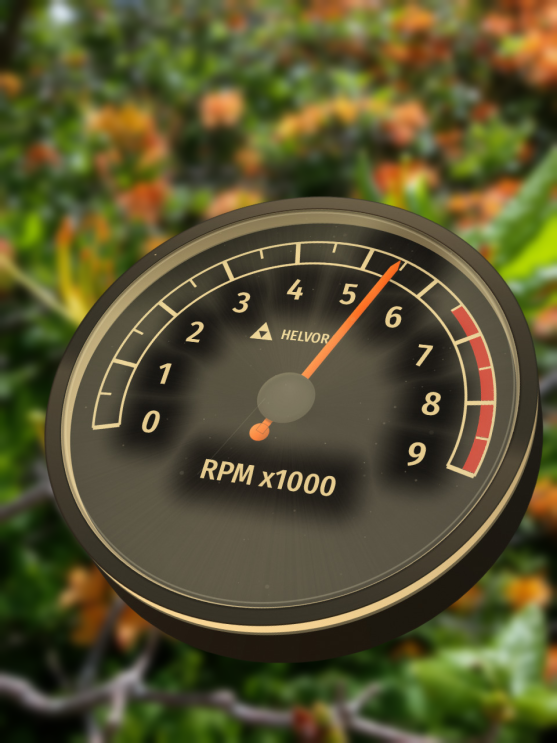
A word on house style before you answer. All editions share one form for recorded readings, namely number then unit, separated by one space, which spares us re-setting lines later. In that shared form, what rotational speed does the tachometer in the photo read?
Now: 5500 rpm
